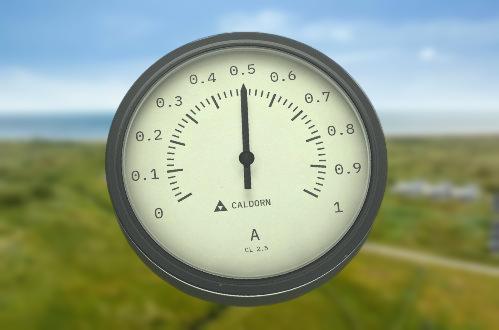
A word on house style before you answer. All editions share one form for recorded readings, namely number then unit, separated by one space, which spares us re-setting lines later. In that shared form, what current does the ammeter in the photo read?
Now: 0.5 A
